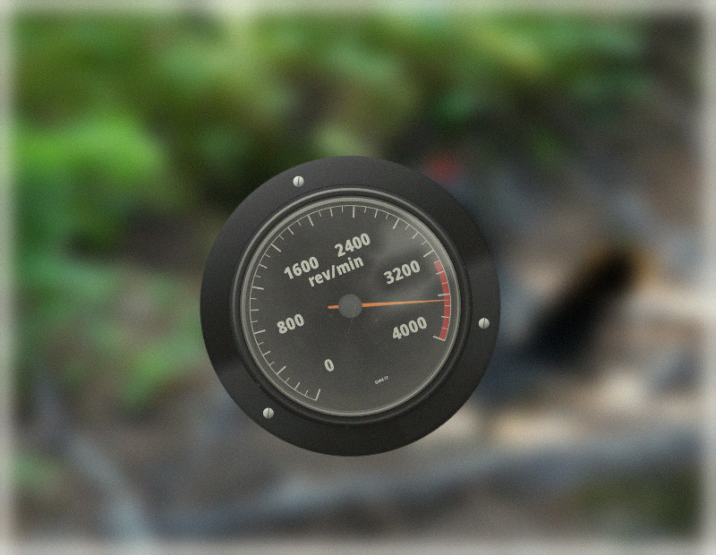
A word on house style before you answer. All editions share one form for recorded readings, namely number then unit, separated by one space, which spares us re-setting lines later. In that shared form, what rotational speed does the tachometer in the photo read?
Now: 3650 rpm
